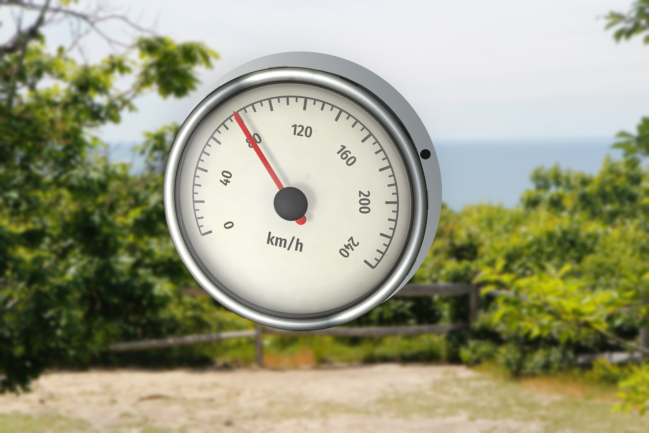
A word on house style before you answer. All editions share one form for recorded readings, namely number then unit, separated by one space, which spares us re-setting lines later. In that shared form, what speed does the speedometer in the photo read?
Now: 80 km/h
